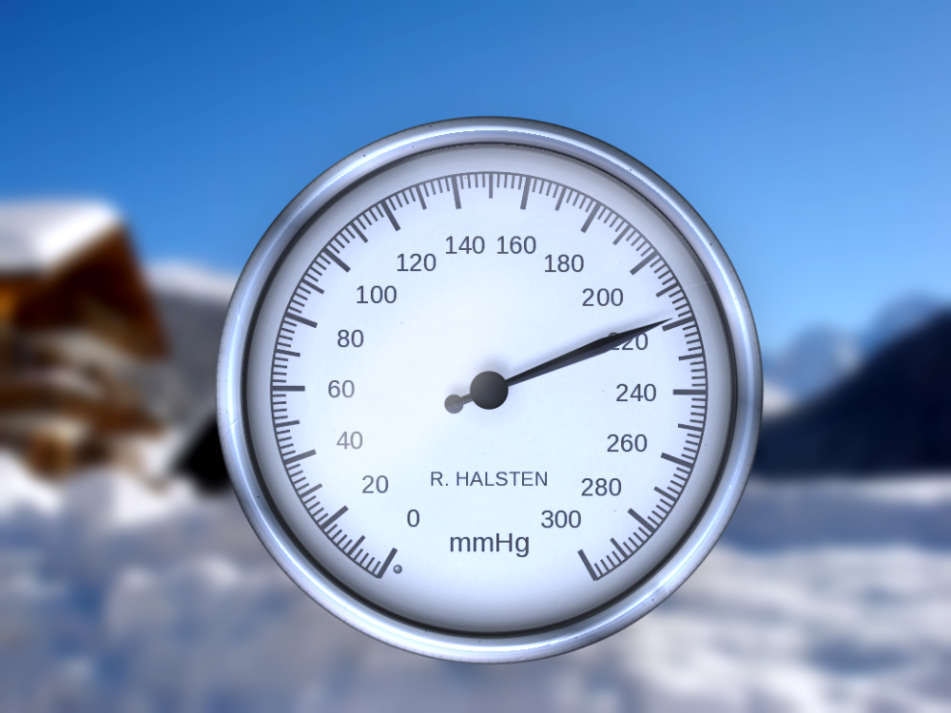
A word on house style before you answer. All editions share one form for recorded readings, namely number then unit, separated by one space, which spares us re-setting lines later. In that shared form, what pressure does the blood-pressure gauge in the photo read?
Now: 218 mmHg
